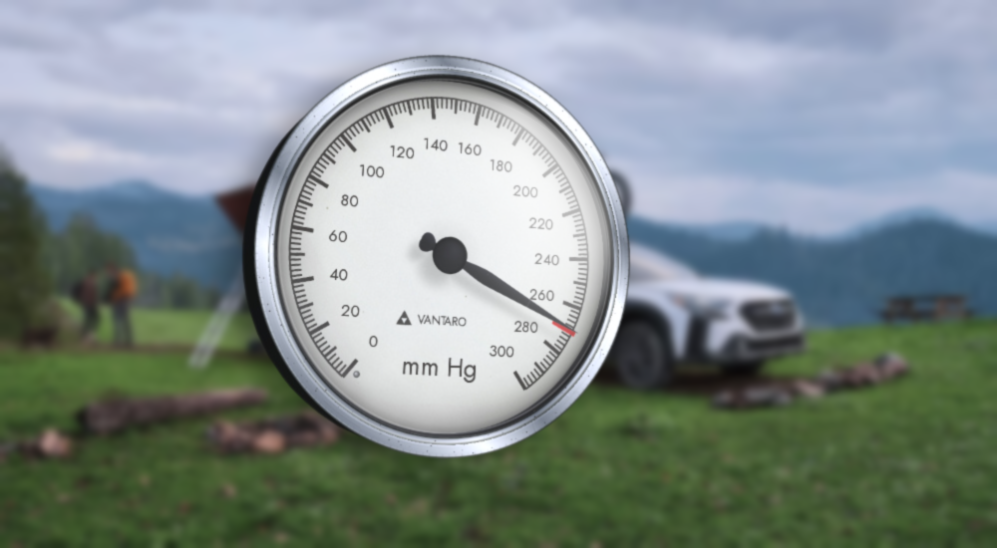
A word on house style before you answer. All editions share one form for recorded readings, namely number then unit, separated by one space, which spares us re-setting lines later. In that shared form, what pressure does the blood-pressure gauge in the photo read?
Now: 270 mmHg
